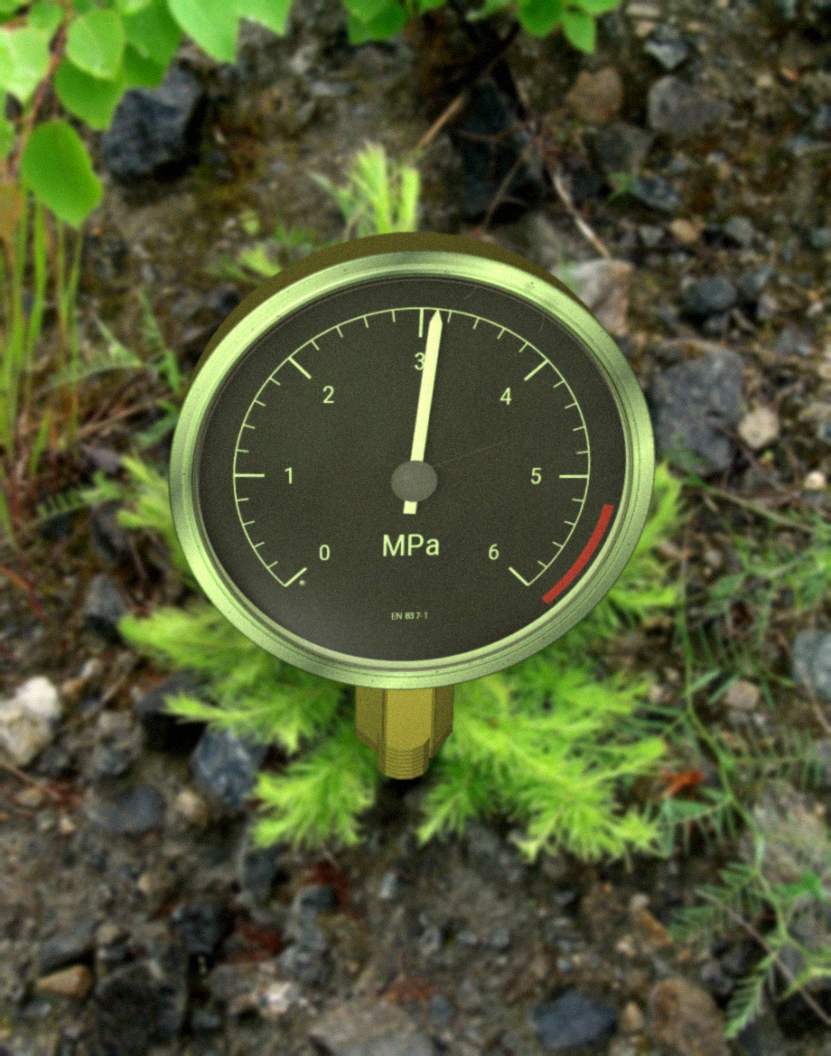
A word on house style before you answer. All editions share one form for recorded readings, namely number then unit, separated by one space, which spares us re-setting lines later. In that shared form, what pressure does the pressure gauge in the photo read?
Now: 3.1 MPa
